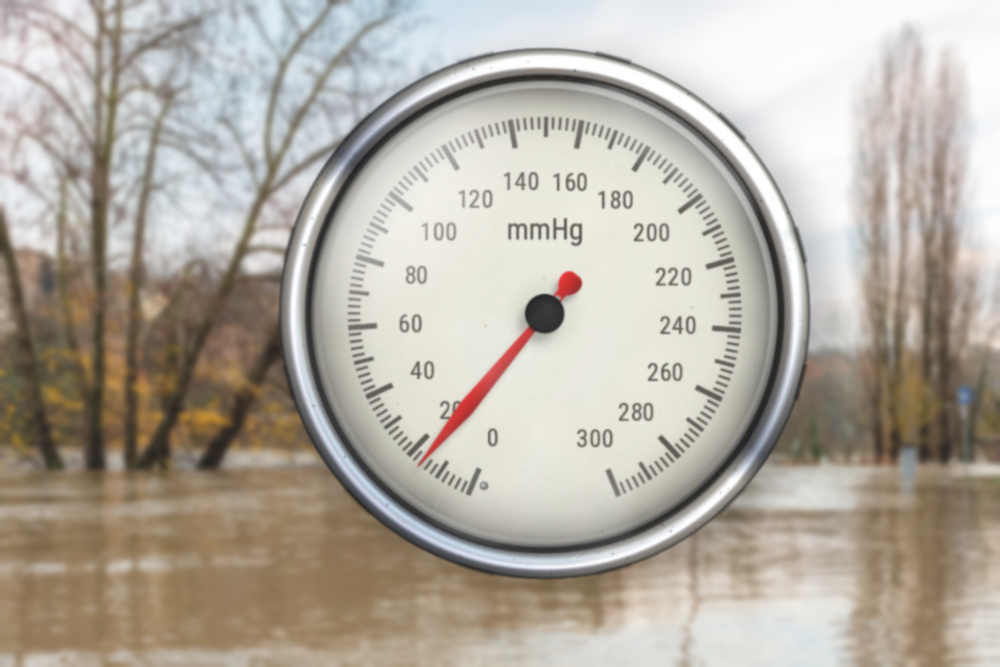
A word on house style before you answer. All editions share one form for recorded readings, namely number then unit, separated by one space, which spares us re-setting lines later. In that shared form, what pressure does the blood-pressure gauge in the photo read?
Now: 16 mmHg
